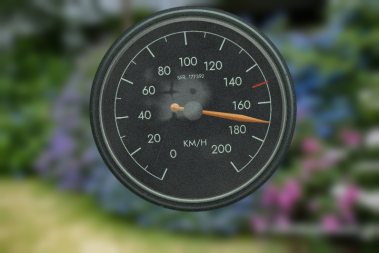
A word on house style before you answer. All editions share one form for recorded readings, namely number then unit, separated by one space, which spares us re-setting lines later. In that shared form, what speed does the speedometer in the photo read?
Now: 170 km/h
